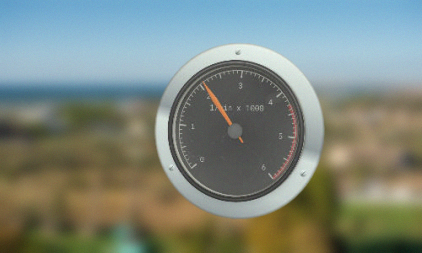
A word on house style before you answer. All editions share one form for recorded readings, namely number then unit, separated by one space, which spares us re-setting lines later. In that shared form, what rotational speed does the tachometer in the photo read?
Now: 2100 rpm
